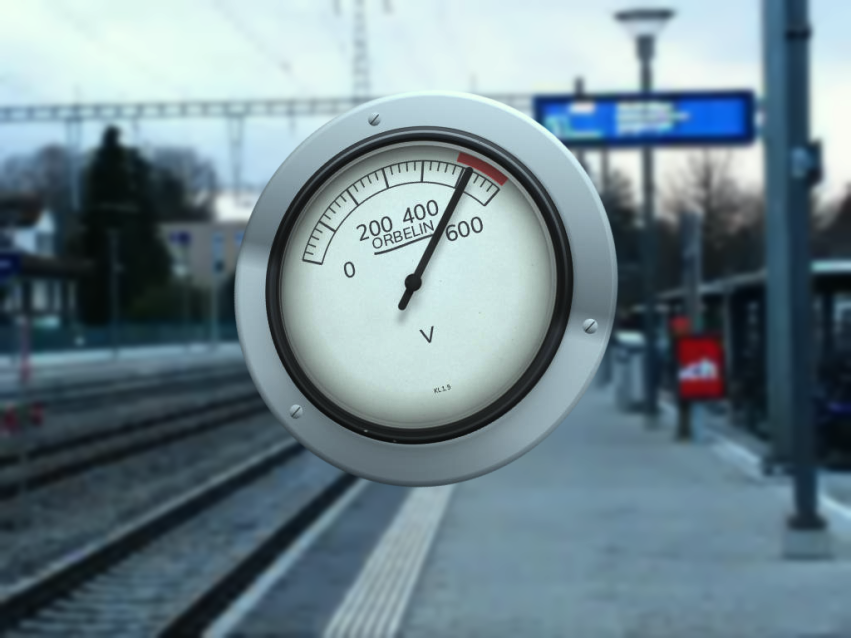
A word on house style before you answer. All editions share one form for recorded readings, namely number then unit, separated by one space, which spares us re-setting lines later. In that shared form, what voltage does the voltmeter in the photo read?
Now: 520 V
